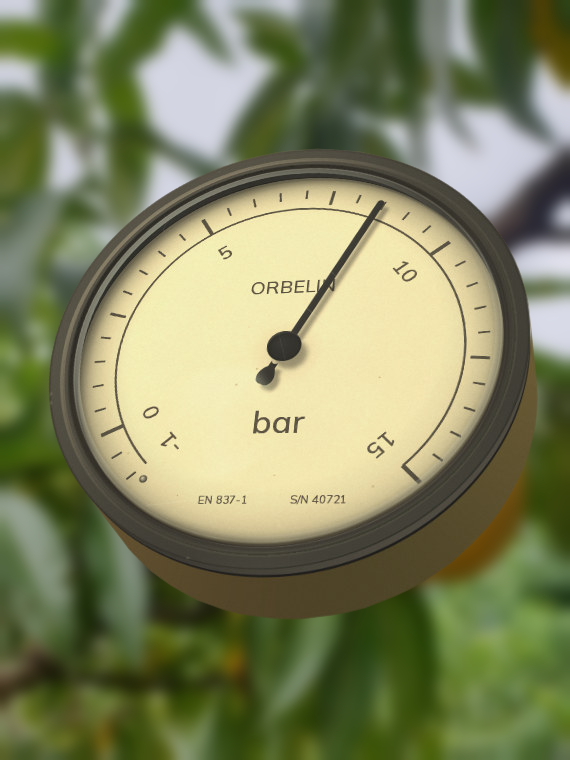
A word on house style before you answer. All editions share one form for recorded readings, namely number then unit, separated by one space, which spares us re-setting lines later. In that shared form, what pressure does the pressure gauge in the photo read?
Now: 8.5 bar
